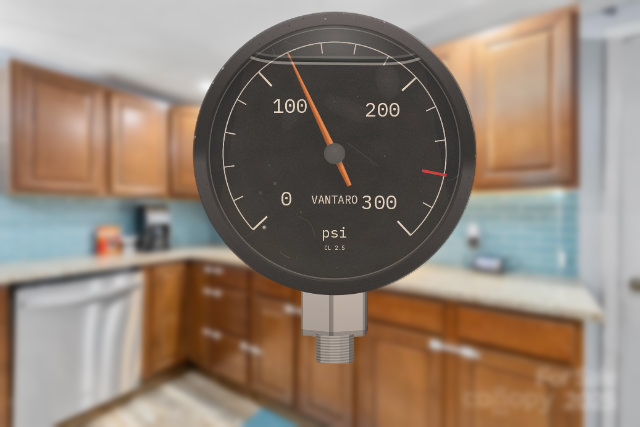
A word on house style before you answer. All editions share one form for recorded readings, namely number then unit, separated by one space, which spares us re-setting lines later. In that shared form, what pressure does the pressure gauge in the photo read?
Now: 120 psi
